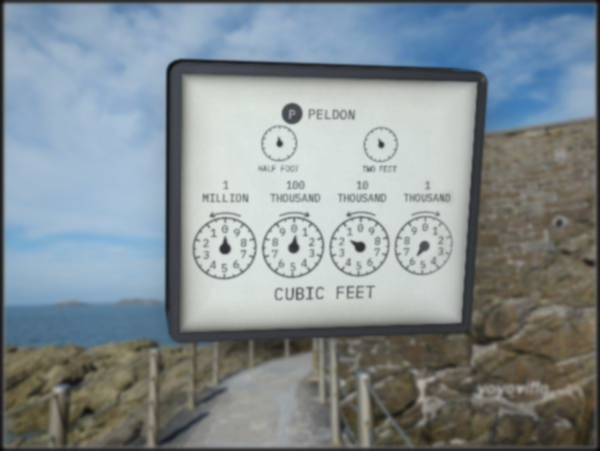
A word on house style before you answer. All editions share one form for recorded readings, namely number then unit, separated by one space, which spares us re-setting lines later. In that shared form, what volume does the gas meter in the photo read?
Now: 1600 ft³
